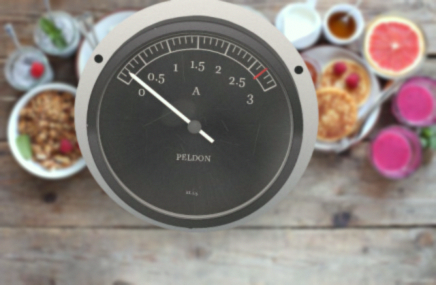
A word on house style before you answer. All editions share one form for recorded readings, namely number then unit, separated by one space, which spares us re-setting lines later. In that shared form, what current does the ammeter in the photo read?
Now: 0.2 A
